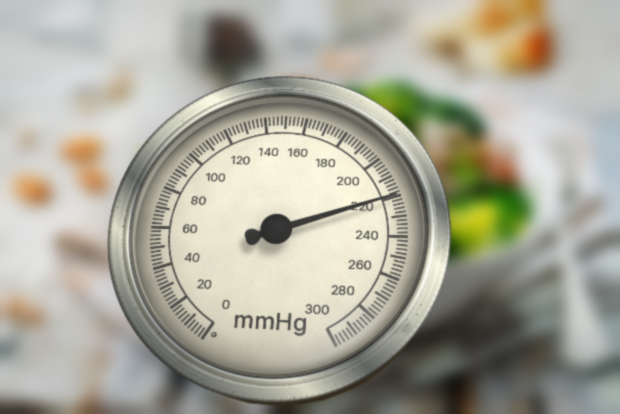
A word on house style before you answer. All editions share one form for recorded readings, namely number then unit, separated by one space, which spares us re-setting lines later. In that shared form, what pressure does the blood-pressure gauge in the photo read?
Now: 220 mmHg
